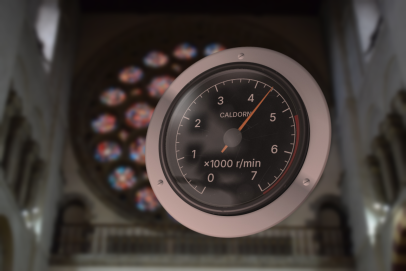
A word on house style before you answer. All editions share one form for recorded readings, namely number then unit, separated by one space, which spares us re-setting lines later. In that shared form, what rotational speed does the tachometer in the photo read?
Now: 4400 rpm
